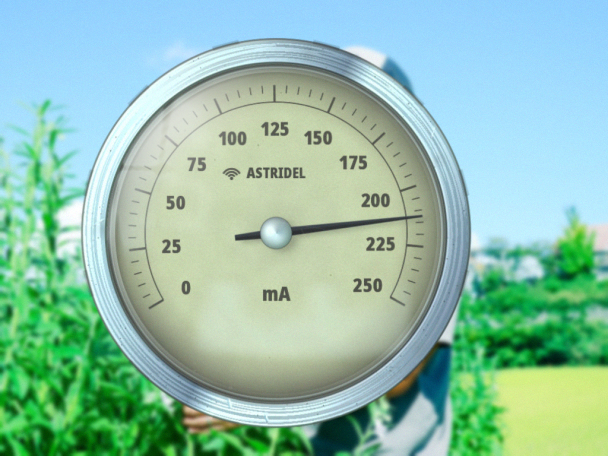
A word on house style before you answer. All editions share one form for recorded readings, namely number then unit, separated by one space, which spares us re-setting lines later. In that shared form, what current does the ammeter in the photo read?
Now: 212.5 mA
